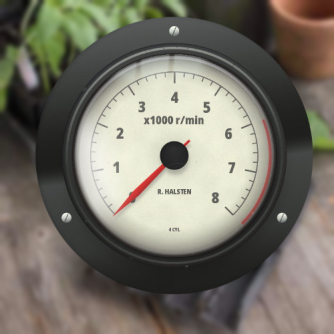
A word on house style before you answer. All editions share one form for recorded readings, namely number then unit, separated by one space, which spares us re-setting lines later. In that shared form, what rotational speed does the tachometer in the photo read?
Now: 0 rpm
